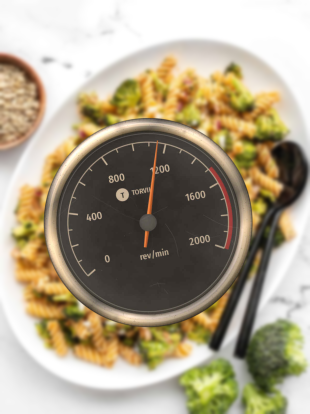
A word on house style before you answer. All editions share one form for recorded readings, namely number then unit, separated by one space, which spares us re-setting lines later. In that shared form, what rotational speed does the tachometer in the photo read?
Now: 1150 rpm
